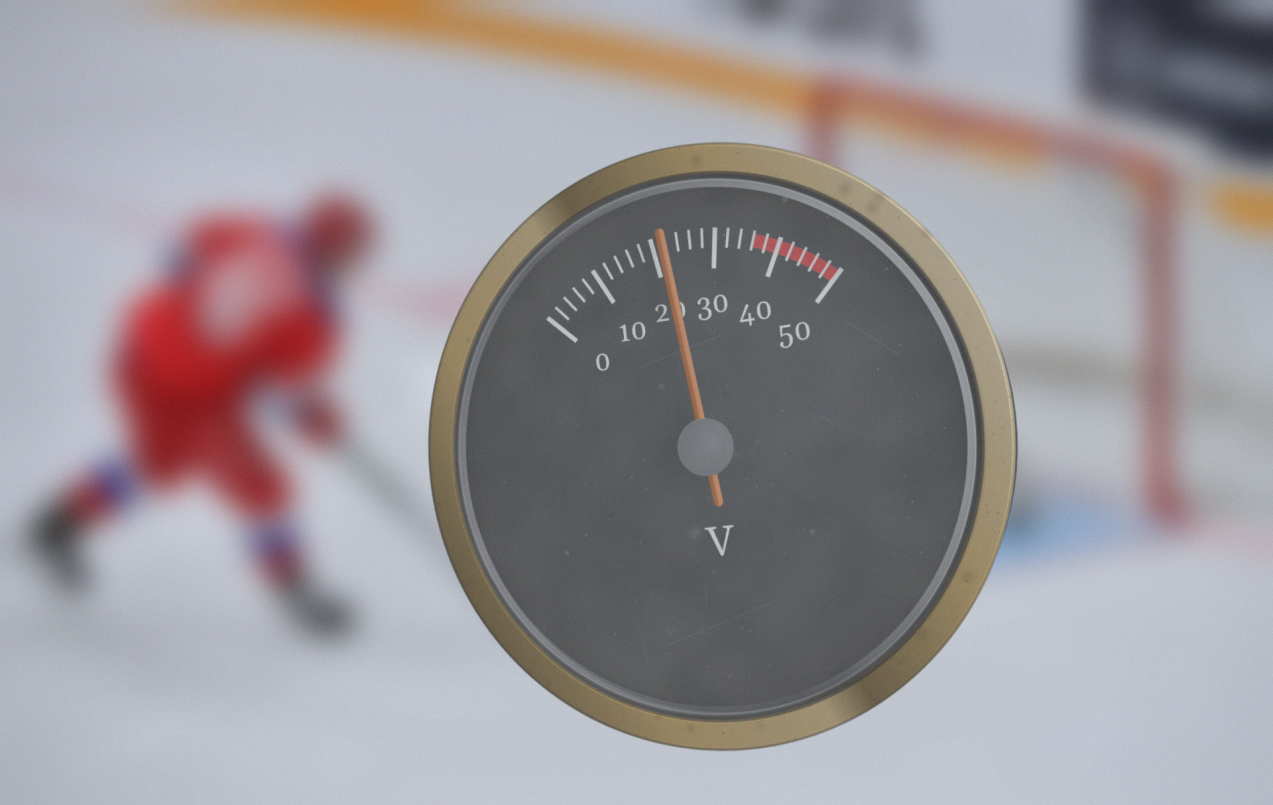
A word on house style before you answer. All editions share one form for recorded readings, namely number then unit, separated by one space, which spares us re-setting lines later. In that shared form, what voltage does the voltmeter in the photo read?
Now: 22 V
